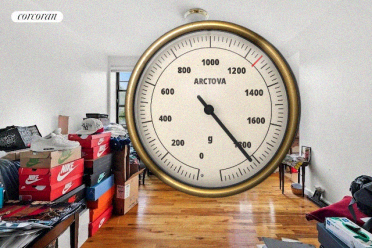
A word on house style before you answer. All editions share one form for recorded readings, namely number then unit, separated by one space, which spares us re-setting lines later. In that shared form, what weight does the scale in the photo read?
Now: 1820 g
